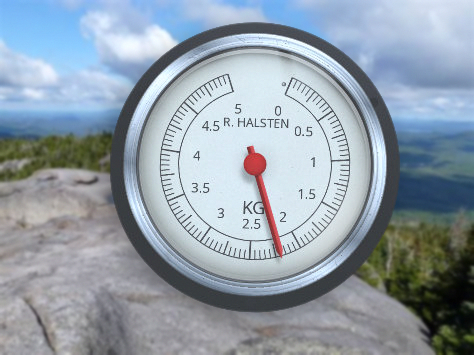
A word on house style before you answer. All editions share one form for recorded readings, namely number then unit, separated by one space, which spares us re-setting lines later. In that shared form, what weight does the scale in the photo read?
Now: 2.2 kg
